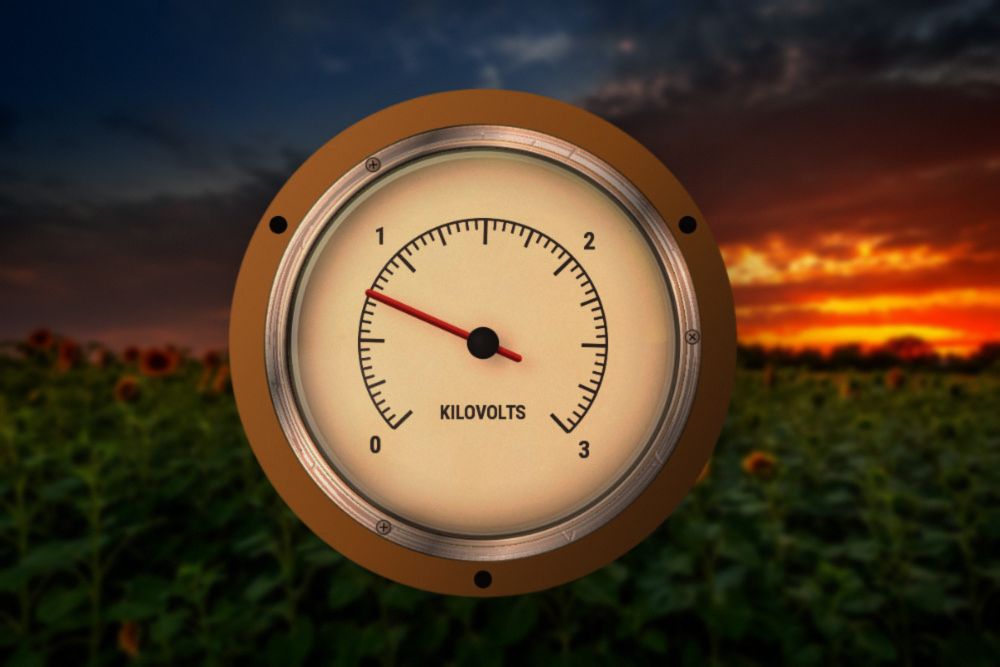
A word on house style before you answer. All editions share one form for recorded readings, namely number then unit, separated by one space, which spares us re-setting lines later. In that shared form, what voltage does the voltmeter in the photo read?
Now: 0.75 kV
